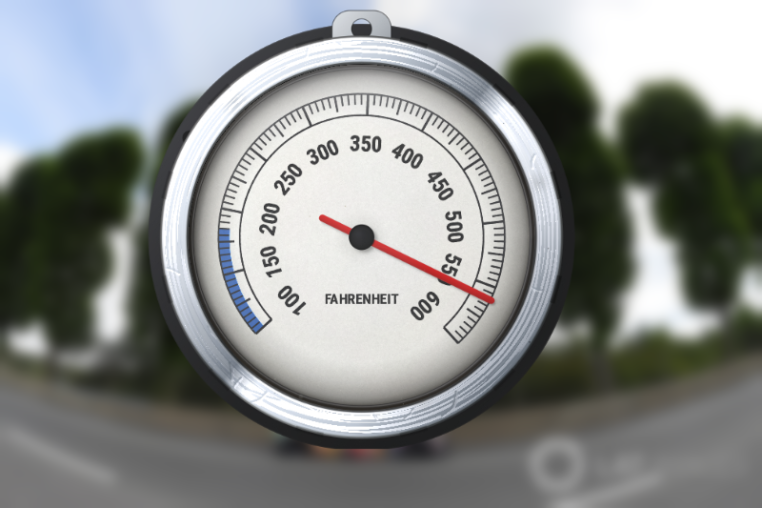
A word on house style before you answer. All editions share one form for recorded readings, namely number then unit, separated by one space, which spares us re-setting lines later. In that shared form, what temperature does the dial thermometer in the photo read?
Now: 560 °F
